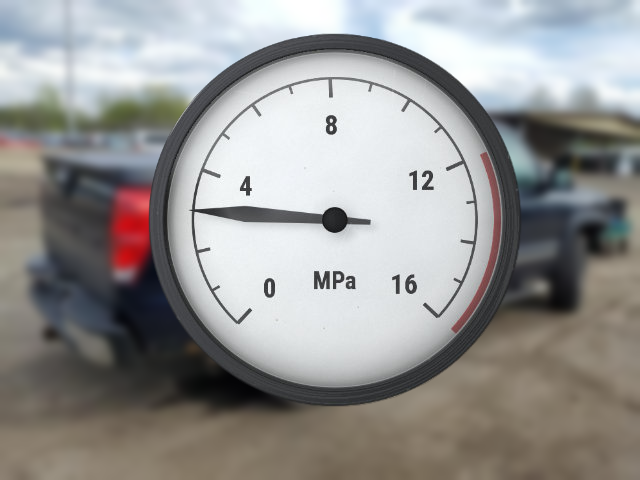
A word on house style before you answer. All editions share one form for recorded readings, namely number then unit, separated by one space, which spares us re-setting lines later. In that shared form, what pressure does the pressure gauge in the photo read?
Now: 3 MPa
